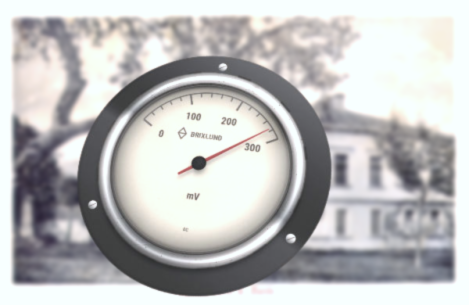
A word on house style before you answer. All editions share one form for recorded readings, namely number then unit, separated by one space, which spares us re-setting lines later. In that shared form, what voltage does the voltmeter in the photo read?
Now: 280 mV
